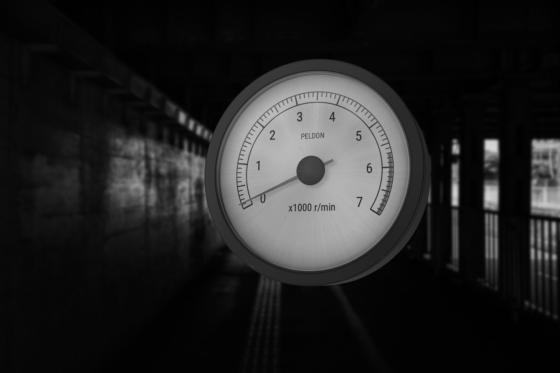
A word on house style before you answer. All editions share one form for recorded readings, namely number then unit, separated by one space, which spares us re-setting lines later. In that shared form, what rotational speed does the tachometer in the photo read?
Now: 100 rpm
